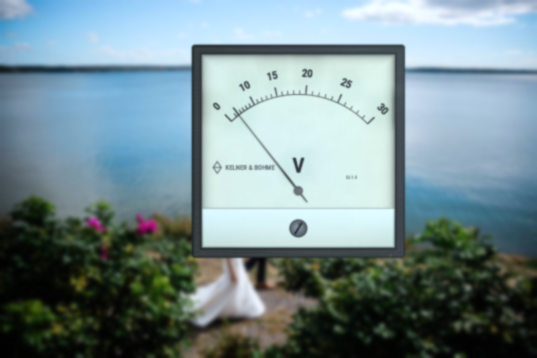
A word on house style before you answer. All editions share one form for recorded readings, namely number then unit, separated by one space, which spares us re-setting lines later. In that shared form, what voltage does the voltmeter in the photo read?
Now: 5 V
